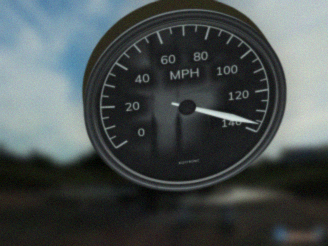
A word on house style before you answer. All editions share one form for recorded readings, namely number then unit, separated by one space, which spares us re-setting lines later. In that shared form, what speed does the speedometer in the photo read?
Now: 135 mph
